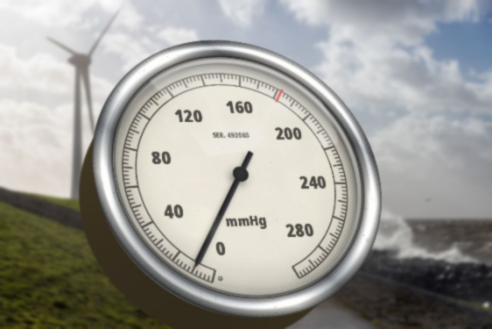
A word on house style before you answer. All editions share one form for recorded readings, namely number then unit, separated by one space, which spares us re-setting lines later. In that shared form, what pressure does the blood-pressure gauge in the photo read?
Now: 10 mmHg
